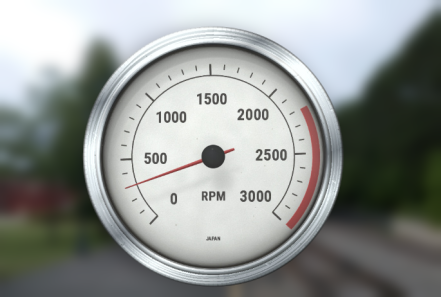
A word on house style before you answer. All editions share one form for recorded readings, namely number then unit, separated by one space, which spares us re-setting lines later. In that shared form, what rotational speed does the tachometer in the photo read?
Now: 300 rpm
